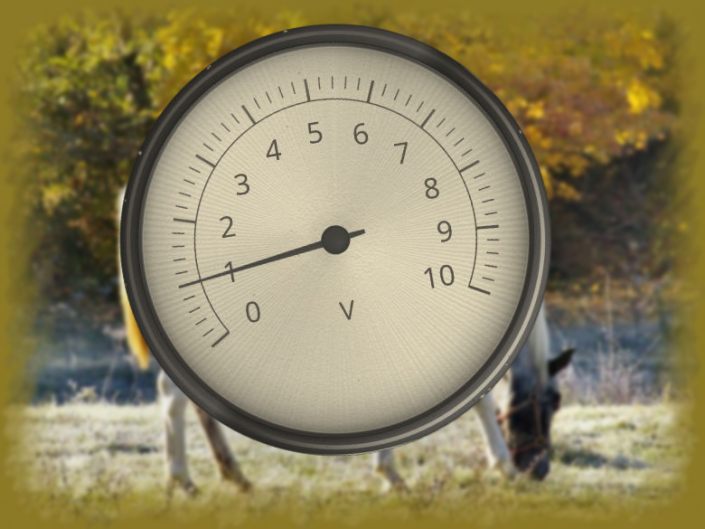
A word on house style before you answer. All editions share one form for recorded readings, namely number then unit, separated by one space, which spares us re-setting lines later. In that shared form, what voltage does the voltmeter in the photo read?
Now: 1 V
